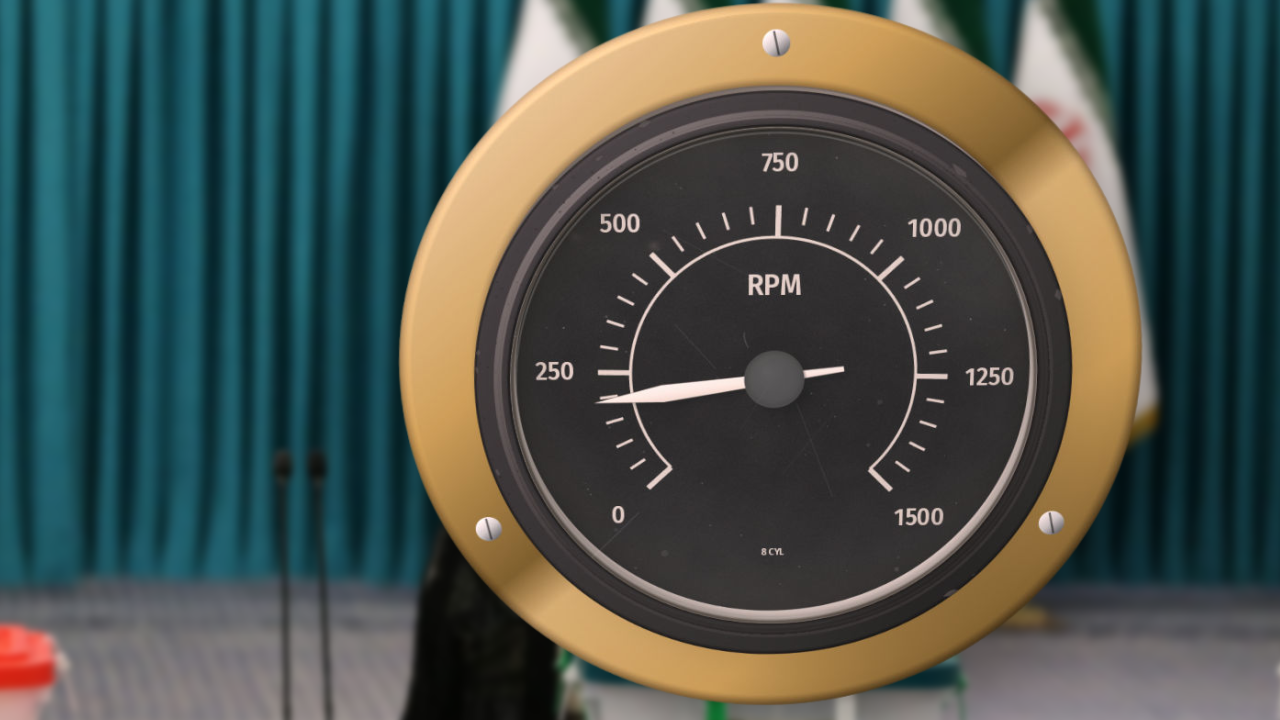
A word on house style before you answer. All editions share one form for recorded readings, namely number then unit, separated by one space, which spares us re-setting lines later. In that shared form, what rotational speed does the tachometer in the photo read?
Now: 200 rpm
